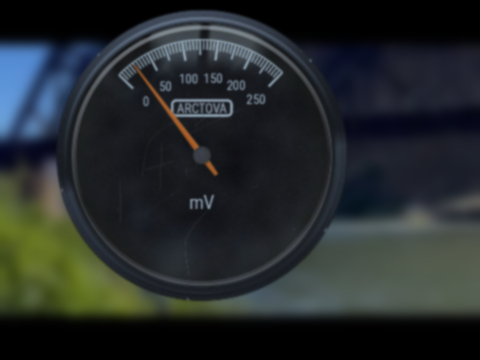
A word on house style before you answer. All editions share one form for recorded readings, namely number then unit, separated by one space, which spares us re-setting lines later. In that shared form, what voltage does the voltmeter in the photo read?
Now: 25 mV
